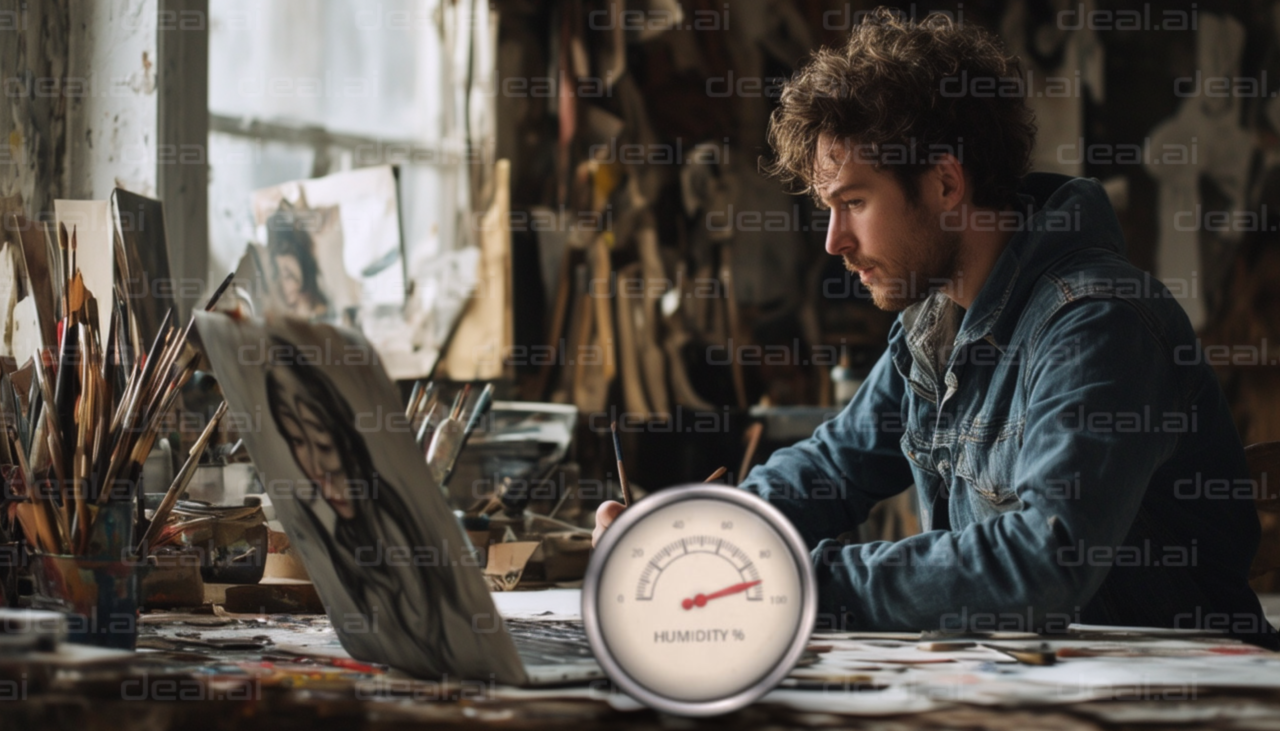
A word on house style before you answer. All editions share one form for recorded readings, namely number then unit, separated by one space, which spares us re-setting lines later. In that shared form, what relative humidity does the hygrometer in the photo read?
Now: 90 %
